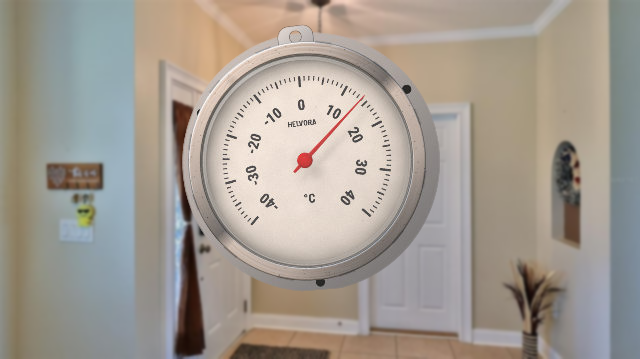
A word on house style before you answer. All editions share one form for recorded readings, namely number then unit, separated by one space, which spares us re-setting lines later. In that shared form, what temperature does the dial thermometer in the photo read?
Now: 14 °C
